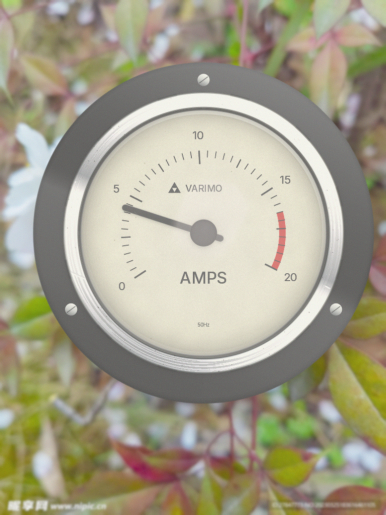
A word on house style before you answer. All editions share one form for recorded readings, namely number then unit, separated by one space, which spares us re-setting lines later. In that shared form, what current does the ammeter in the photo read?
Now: 4.25 A
